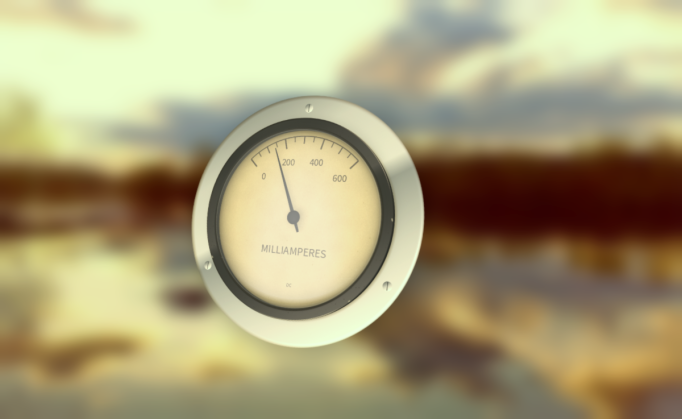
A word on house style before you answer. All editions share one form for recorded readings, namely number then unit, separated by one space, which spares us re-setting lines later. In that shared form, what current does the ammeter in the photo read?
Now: 150 mA
